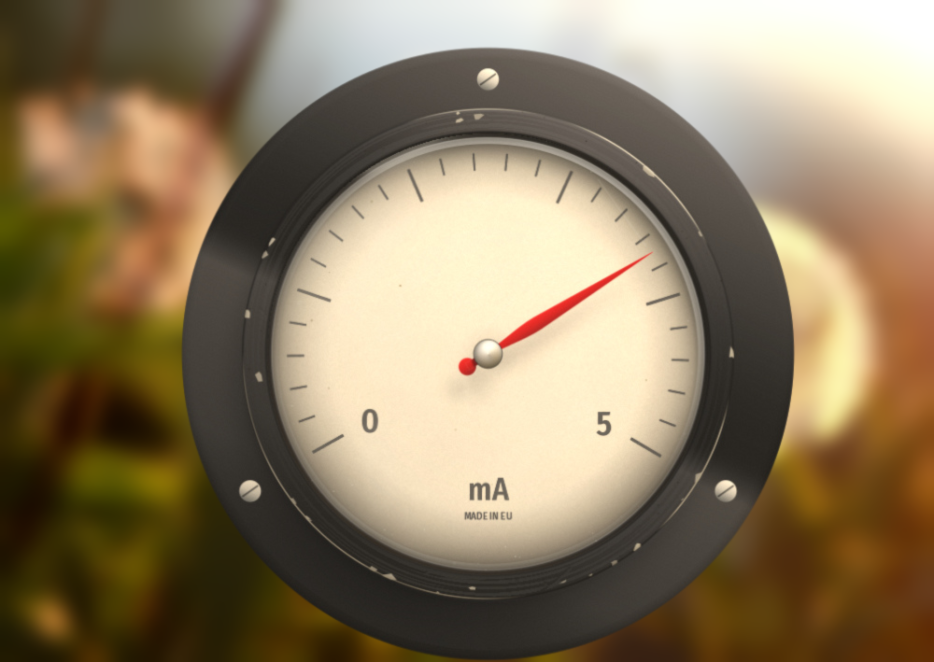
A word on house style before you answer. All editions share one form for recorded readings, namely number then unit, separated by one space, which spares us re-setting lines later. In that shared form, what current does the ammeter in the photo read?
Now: 3.7 mA
